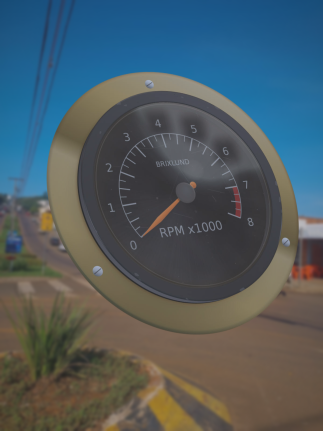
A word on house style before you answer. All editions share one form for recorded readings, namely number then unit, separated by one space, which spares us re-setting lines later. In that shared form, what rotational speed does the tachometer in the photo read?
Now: 0 rpm
